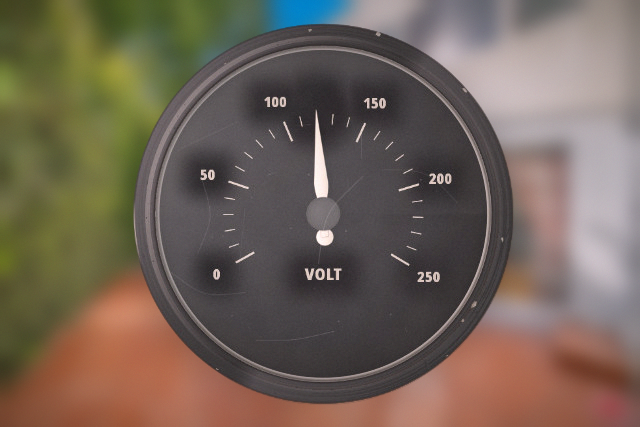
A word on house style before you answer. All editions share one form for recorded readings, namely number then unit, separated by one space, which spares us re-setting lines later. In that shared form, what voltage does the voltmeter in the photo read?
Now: 120 V
